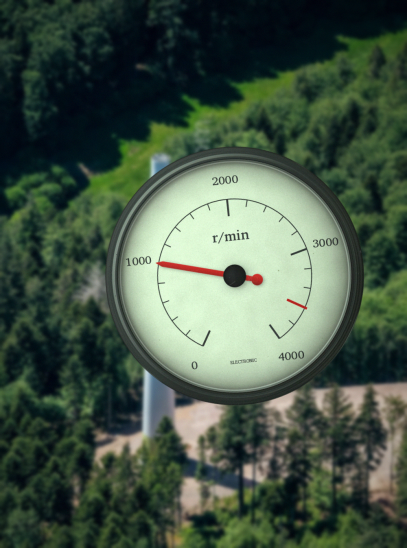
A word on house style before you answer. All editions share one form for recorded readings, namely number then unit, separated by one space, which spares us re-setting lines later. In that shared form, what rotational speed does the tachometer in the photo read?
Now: 1000 rpm
